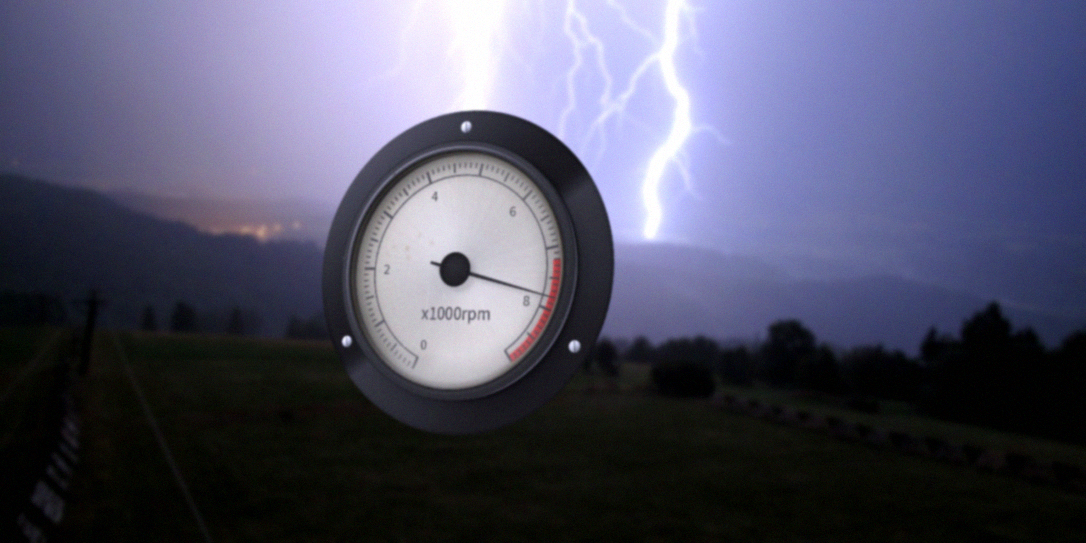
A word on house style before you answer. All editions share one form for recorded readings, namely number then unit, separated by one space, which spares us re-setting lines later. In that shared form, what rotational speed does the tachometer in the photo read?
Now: 7800 rpm
